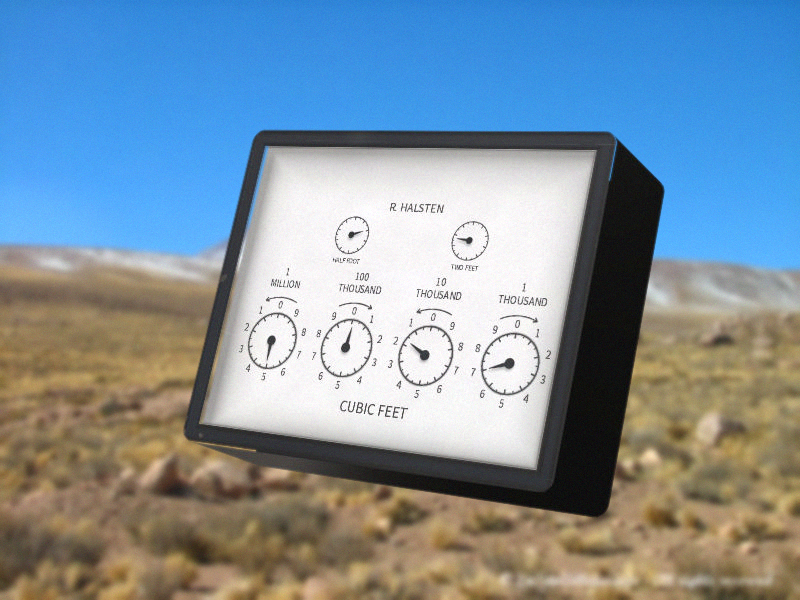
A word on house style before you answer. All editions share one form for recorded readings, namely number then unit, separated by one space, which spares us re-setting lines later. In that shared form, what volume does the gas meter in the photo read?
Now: 501700 ft³
